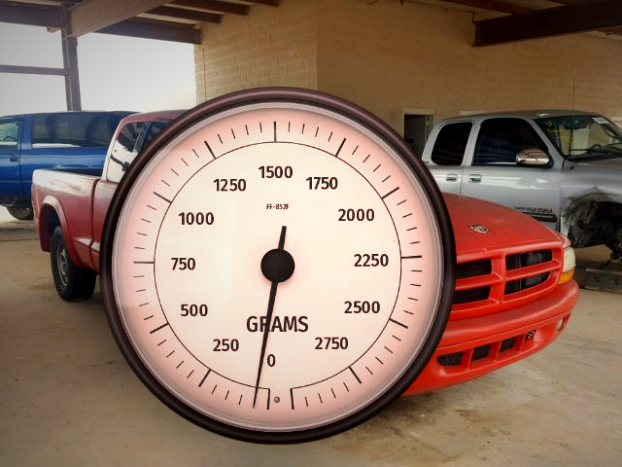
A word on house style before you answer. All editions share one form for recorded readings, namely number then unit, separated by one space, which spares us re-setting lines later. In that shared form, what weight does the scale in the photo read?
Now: 50 g
